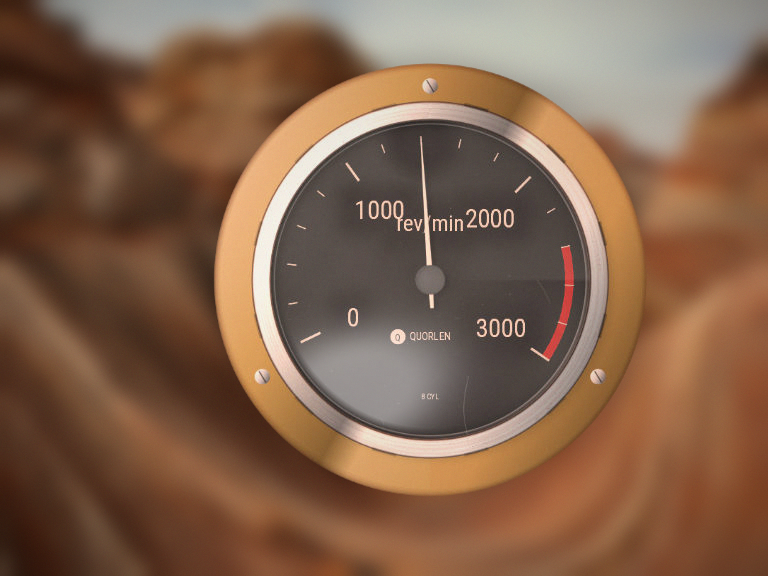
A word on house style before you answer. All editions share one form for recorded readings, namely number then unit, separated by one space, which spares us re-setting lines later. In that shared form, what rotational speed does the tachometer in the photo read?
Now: 1400 rpm
